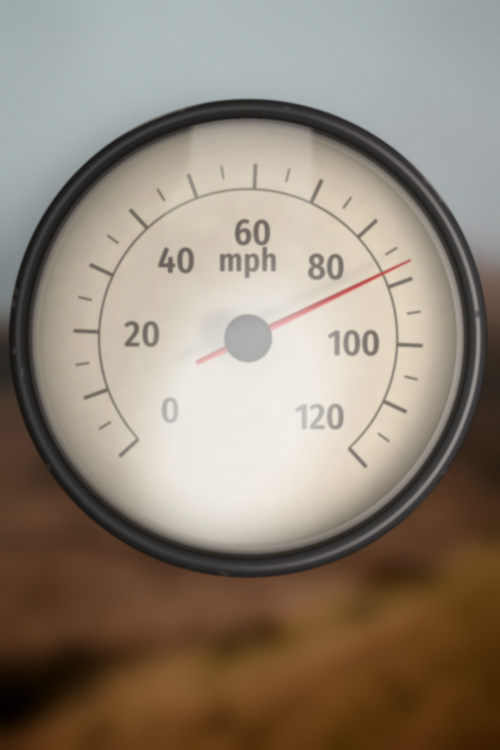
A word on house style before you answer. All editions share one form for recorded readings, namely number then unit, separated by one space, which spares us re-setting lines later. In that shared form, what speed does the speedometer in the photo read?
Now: 87.5 mph
